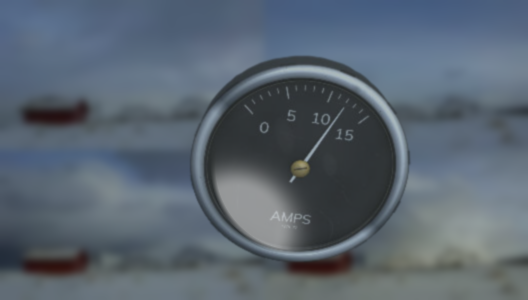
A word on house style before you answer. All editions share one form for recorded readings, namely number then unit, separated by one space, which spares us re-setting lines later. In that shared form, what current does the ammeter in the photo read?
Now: 12 A
